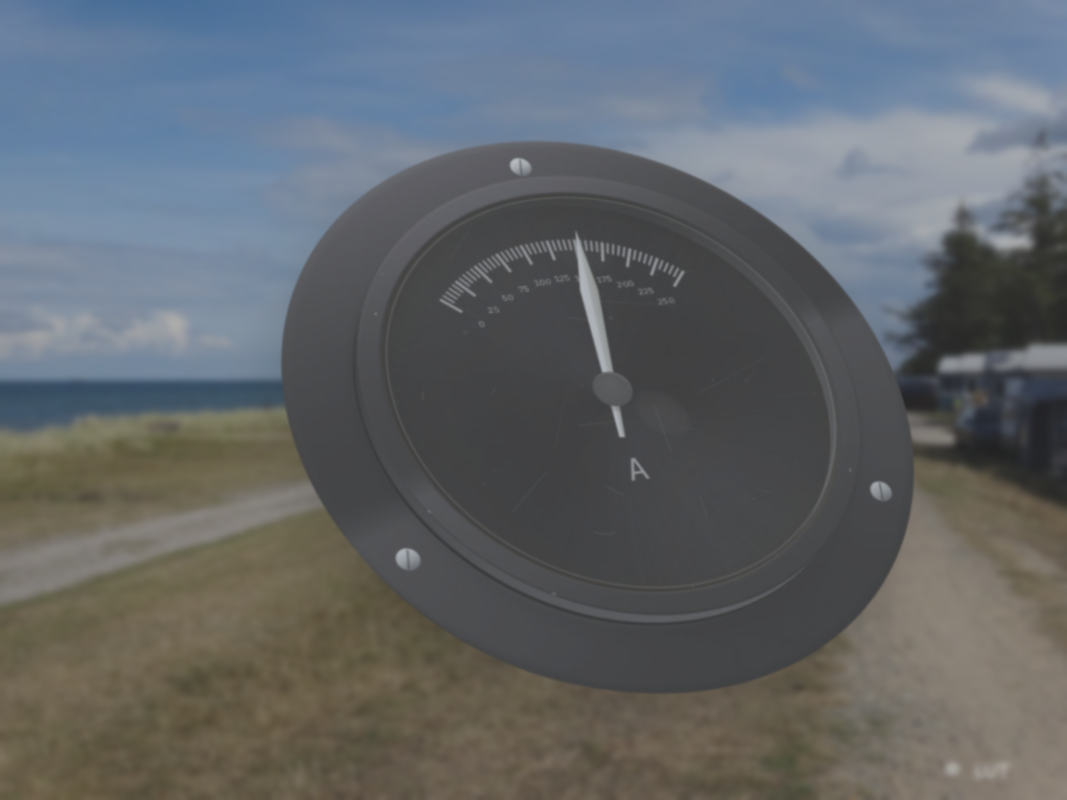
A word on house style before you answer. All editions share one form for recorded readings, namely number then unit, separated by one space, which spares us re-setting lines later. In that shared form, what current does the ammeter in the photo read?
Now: 150 A
